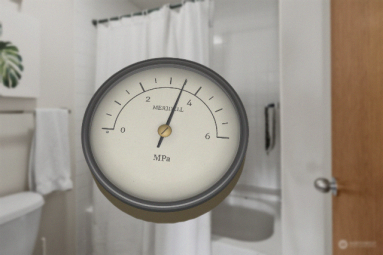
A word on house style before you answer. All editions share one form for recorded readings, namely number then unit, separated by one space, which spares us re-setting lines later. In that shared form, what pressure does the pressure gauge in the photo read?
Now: 3.5 MPa
